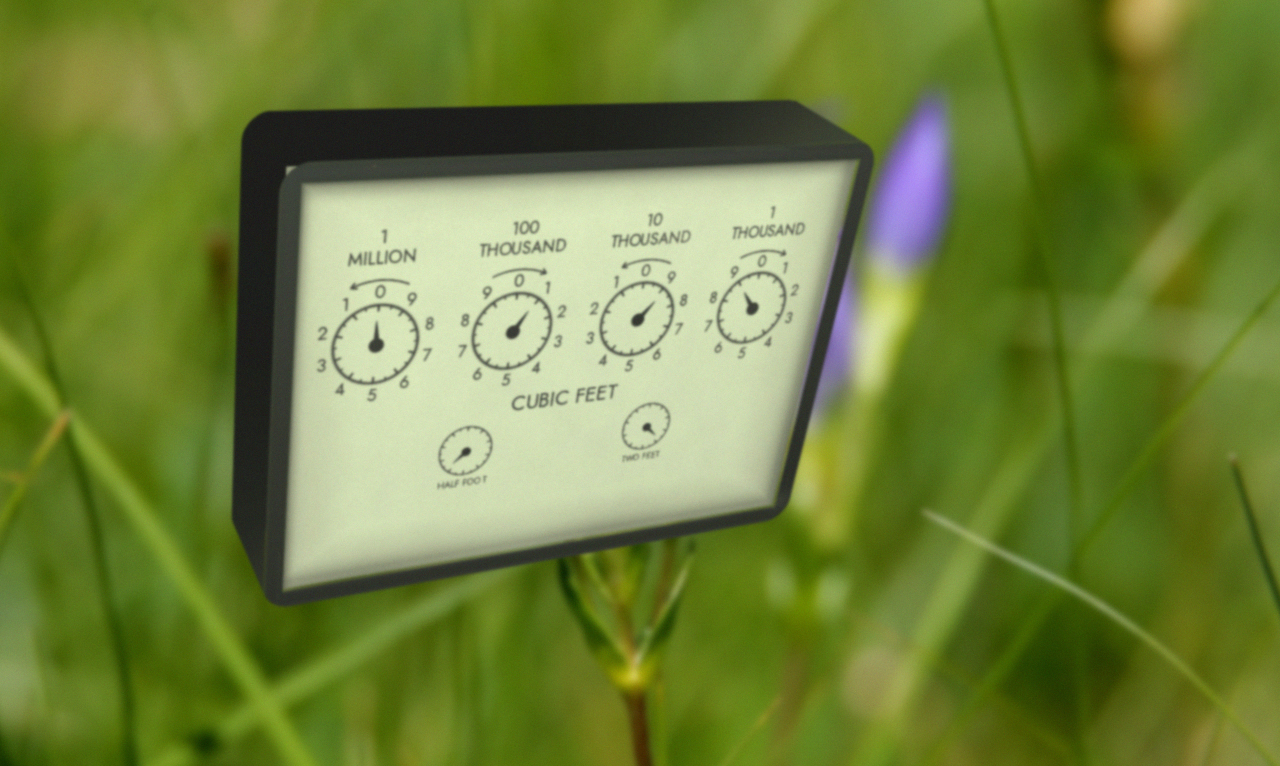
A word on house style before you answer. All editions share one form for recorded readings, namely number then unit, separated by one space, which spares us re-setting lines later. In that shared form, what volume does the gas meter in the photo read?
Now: 8900 ft³
